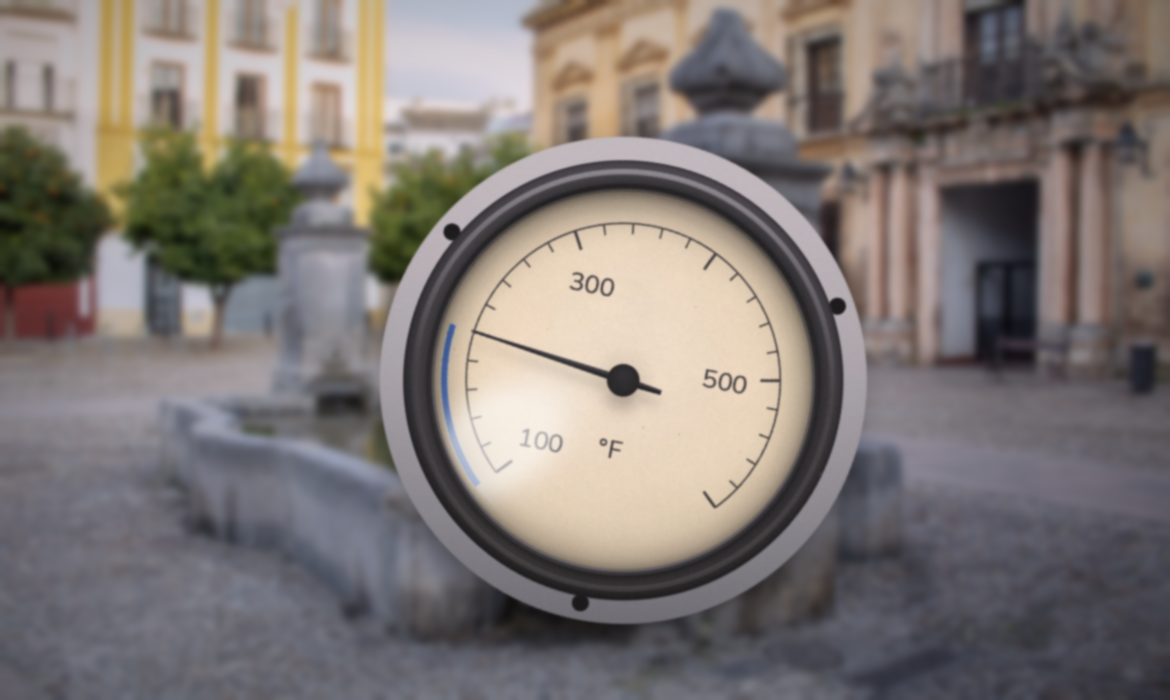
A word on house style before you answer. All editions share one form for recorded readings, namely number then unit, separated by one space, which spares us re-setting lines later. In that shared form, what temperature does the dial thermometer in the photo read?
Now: 200 °F
